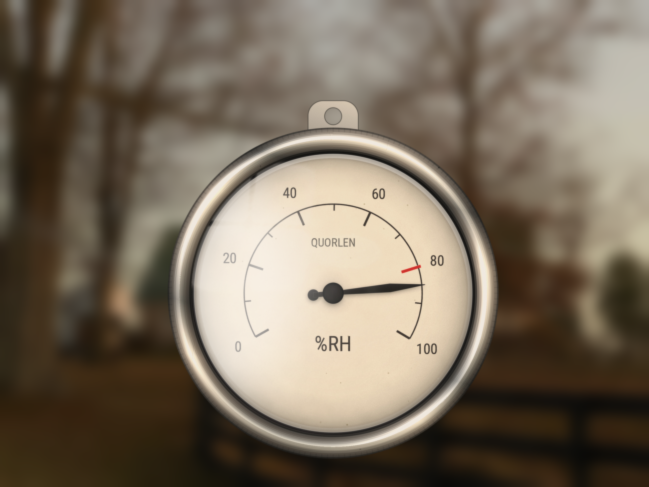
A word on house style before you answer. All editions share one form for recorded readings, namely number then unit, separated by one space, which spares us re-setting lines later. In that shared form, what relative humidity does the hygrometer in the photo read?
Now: 85 %
